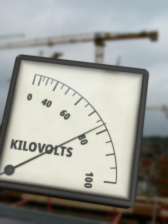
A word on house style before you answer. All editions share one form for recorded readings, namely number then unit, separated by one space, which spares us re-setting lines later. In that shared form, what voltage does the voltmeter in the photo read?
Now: 77.5 kV
